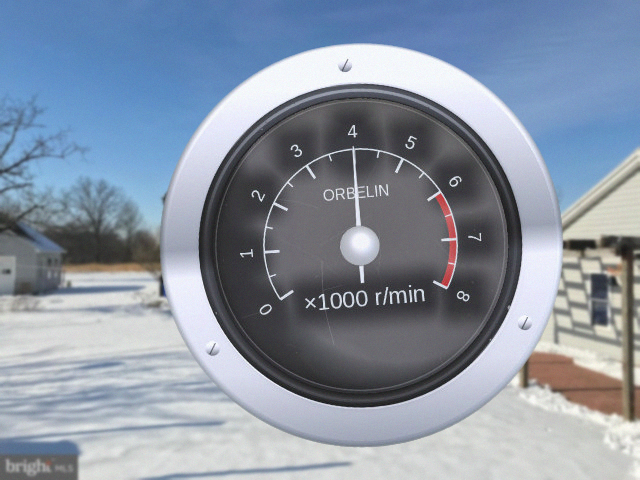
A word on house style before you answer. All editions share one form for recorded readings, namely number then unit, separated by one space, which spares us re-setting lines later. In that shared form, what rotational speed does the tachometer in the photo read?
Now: 4000 rpm
